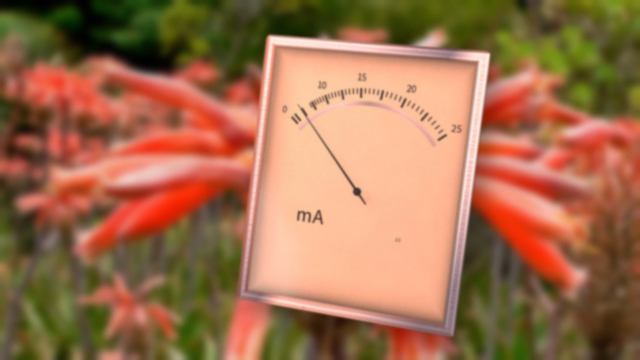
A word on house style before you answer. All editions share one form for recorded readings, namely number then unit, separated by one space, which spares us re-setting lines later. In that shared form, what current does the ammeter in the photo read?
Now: 5 mA
